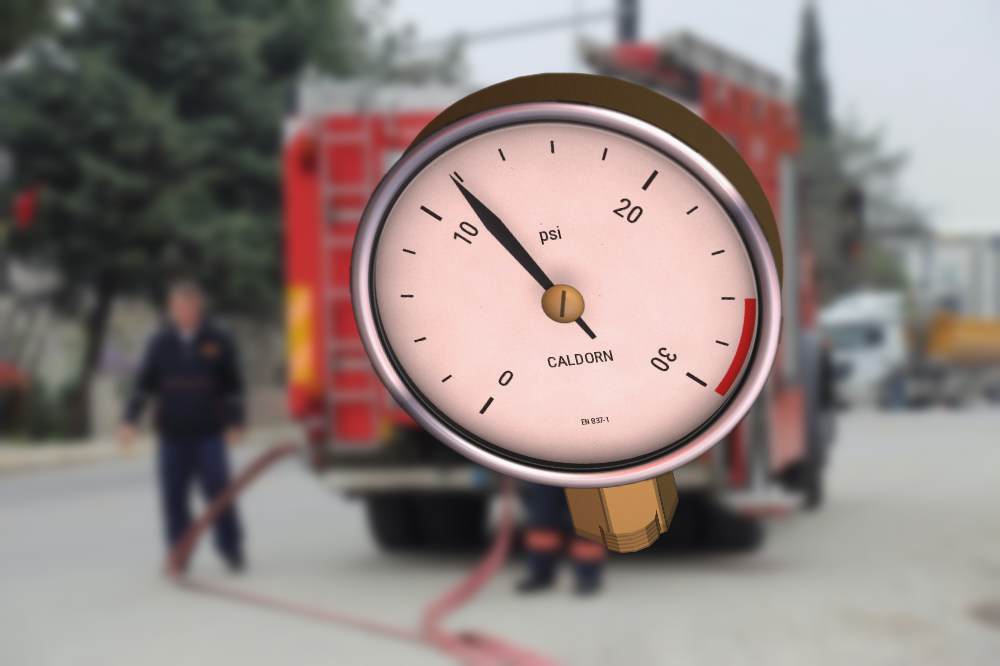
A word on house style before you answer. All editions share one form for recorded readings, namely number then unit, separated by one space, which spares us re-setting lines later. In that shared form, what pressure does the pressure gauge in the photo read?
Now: 12 psi
